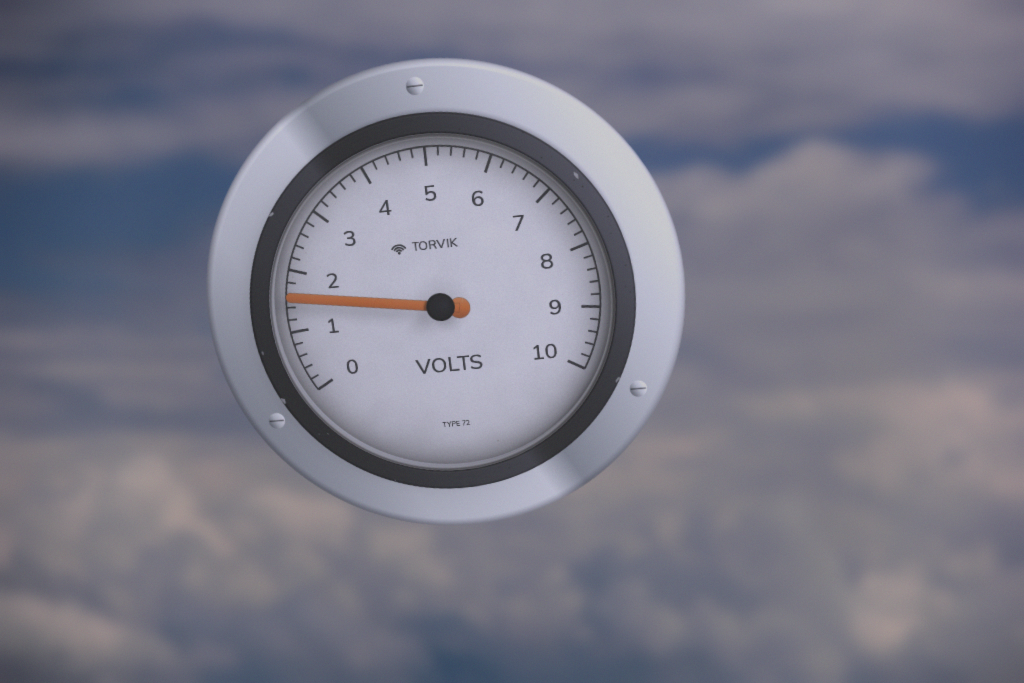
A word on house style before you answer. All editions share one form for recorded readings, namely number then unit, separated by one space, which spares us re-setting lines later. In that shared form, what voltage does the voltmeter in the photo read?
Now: 1.6 V
